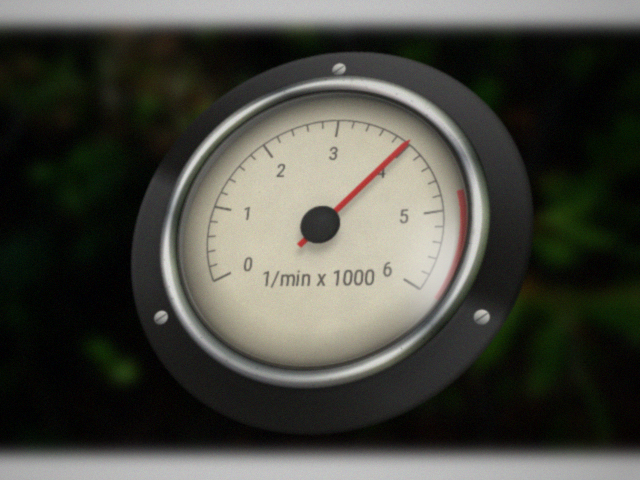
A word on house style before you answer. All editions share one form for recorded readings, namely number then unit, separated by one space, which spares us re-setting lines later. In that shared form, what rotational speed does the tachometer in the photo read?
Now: 4000 rpm
